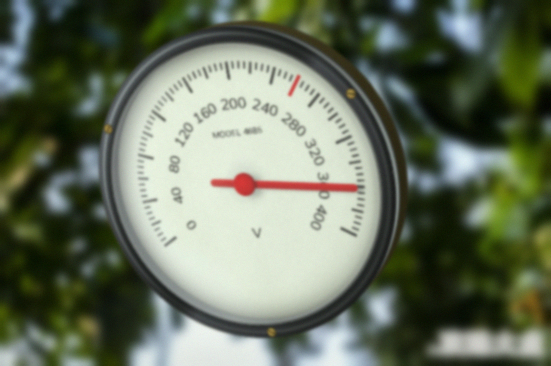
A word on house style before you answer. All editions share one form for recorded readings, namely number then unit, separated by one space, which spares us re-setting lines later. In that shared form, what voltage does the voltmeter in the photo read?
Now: 360 V
